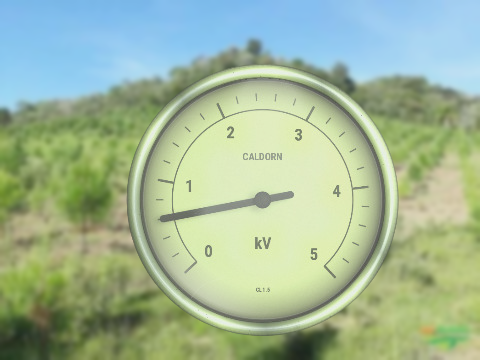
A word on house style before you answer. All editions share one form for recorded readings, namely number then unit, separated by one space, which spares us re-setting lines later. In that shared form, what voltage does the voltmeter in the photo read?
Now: 0.6 kV
